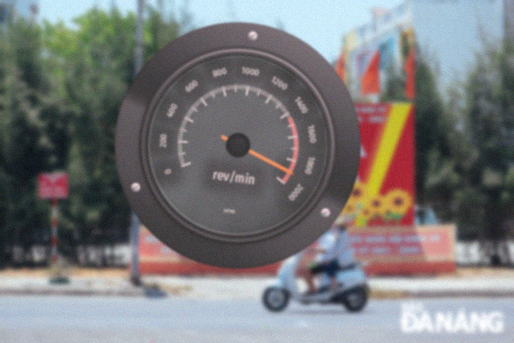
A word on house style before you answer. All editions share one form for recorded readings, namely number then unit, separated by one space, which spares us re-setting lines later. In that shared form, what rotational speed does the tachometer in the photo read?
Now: 1900 rpm
